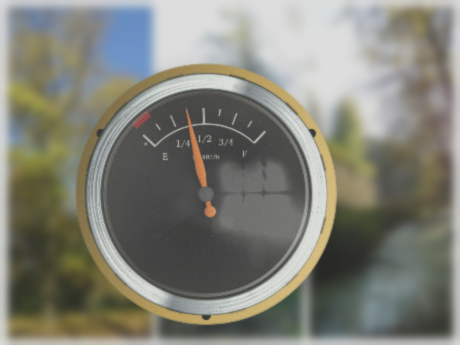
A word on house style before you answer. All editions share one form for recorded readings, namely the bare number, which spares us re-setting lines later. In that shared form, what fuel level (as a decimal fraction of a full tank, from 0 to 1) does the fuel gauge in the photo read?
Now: 0.375
